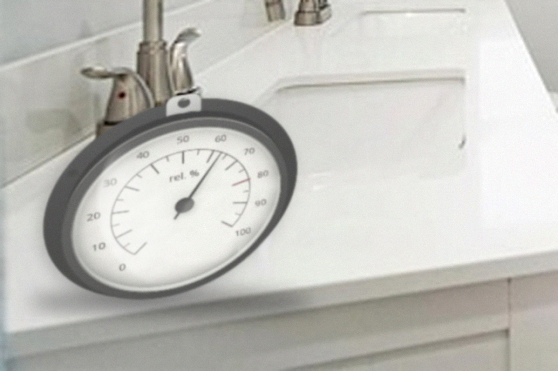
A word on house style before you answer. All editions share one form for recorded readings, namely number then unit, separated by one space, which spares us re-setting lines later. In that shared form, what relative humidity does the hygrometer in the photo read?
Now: 62.5 %
